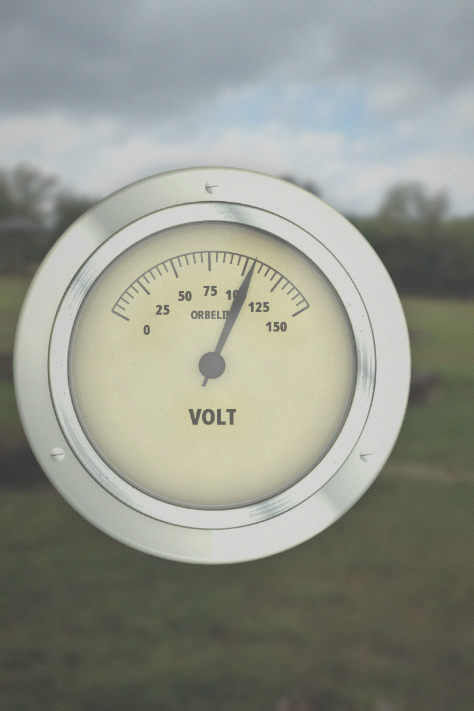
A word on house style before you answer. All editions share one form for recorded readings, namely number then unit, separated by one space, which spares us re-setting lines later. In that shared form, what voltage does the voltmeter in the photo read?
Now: 105 V
